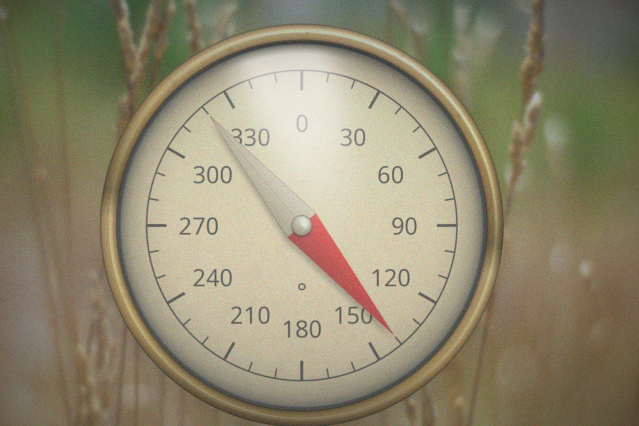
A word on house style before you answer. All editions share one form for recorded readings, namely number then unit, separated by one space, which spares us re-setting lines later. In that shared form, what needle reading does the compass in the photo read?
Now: 140 °
